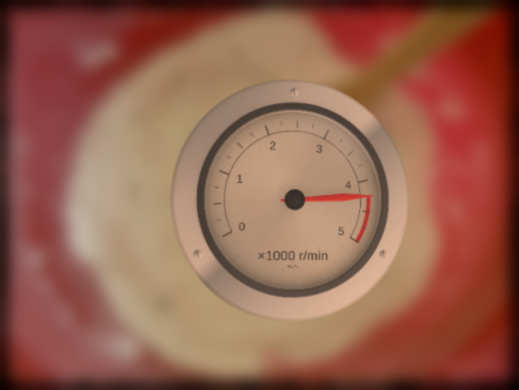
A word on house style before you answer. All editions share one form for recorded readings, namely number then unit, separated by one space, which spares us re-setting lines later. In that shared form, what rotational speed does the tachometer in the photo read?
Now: 4250 rpm
